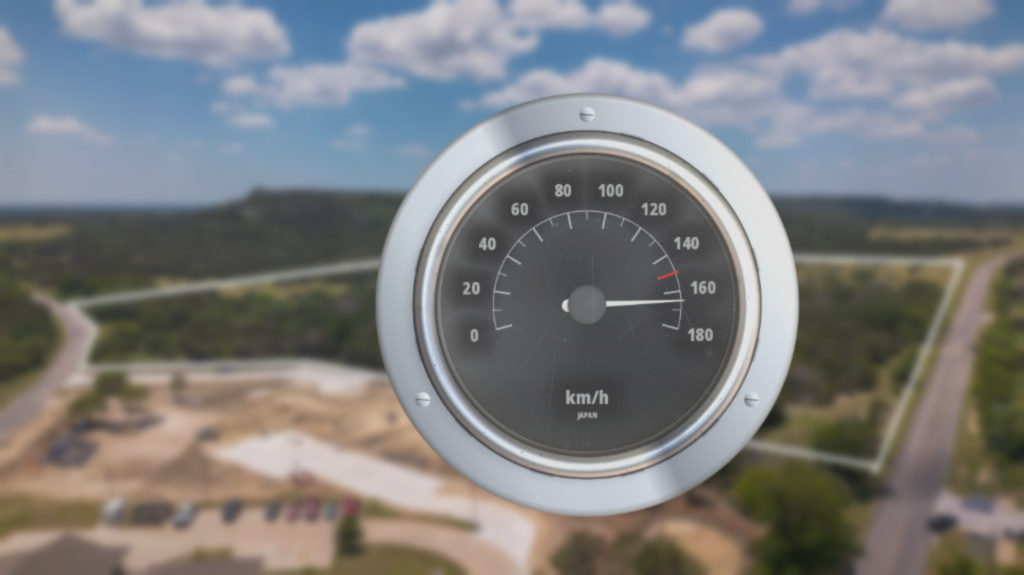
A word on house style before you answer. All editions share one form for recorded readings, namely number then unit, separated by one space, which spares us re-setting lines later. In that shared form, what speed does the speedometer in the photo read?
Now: 165 km/h
